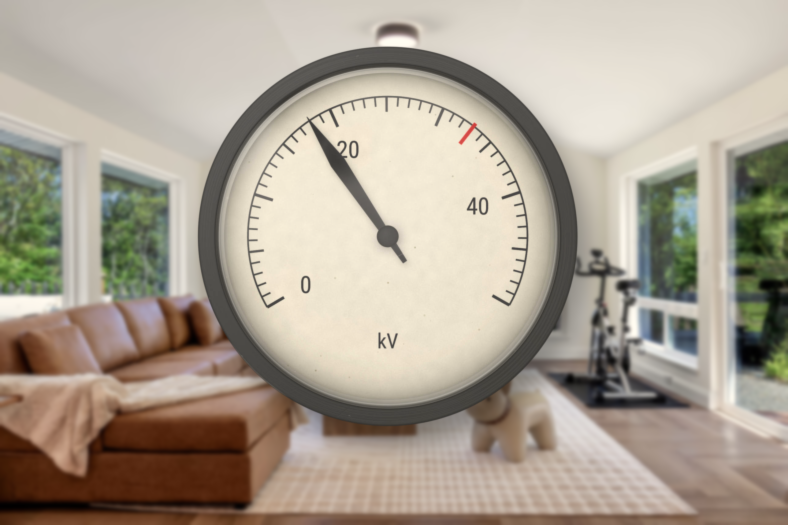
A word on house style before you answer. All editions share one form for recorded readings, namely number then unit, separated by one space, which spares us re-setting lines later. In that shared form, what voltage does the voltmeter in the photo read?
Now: 18 kV
